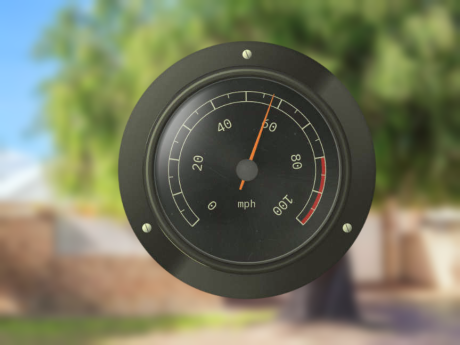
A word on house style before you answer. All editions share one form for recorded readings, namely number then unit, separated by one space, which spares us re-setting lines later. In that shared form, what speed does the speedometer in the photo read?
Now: 57.5 mph
